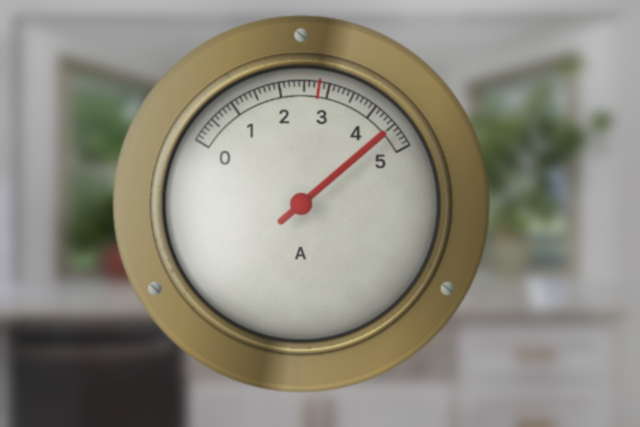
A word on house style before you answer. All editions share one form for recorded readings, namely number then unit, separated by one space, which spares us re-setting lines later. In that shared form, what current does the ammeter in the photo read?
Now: 4.5 A
